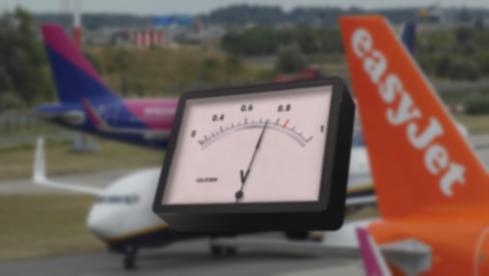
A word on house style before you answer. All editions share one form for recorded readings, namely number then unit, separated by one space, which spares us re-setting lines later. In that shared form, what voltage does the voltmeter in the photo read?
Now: 0.75 V
